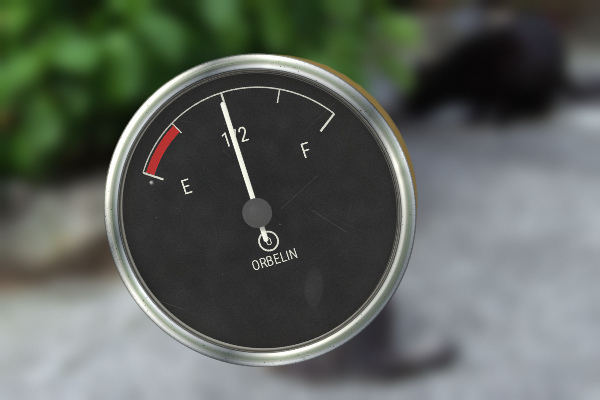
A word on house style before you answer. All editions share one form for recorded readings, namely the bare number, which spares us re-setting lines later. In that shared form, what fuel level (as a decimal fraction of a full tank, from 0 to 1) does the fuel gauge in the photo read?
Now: 0.5
